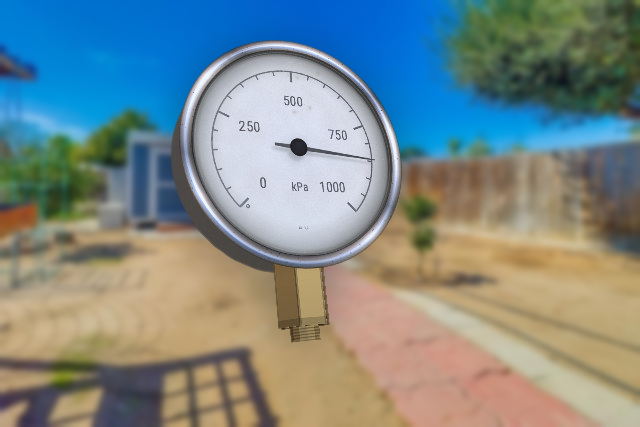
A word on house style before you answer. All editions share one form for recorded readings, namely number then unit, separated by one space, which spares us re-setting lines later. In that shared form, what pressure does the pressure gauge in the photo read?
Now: 850 kPa
